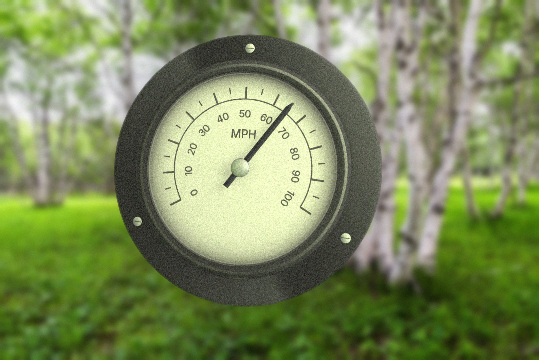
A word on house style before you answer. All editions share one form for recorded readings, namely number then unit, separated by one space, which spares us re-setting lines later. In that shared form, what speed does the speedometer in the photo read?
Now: 65 mph
